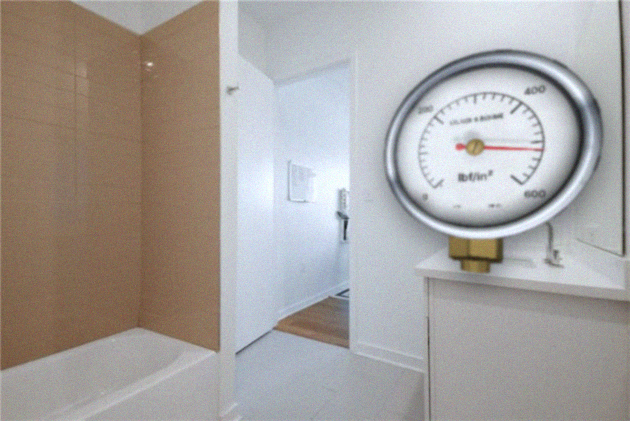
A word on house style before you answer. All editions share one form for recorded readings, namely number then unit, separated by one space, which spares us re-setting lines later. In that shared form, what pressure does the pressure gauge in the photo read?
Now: 520 psi
